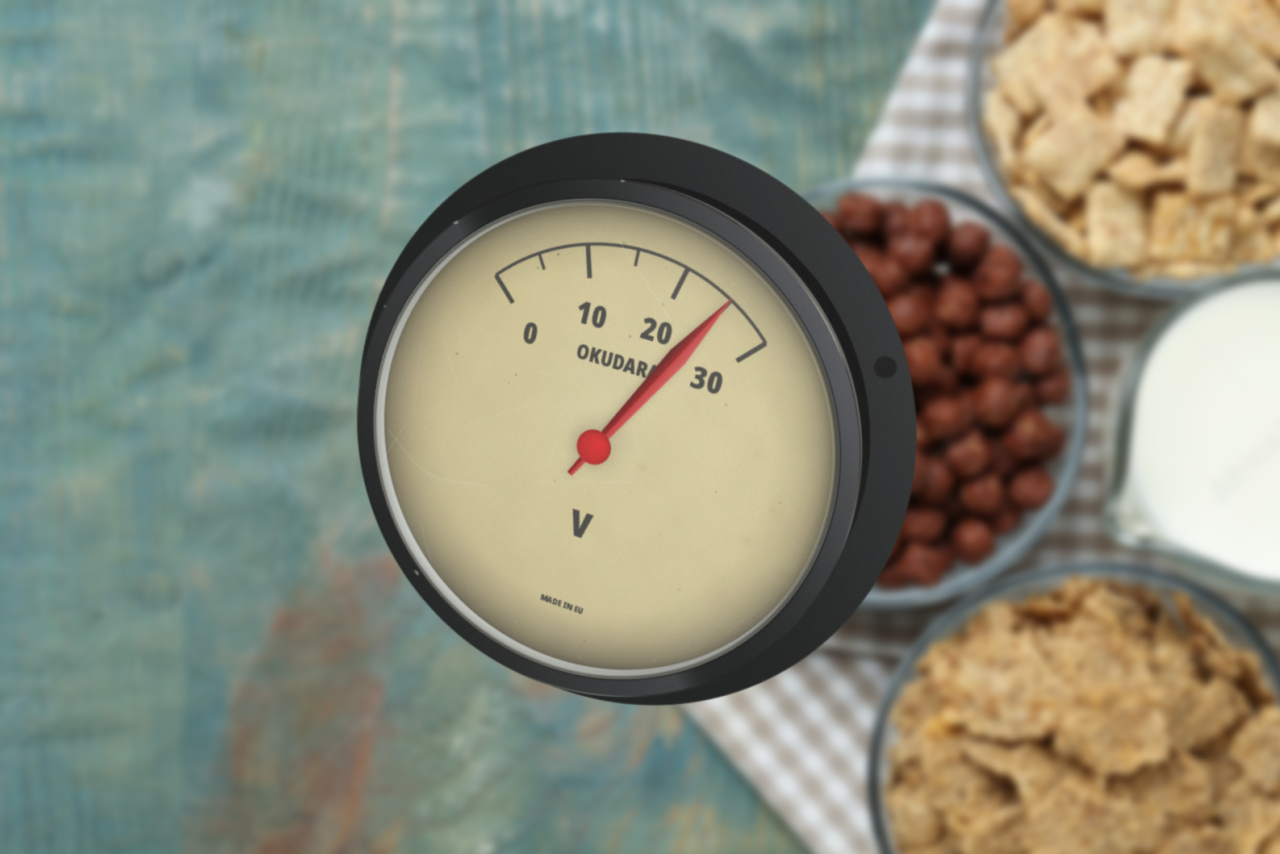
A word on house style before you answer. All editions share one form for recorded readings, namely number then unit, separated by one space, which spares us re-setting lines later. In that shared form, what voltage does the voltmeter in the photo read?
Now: 25 V
